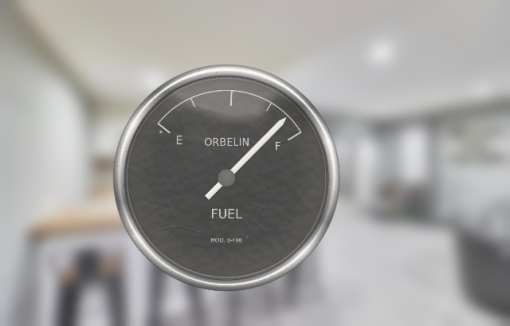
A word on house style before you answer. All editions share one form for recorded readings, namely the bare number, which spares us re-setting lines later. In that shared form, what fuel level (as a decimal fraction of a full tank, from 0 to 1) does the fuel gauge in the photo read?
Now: 0.875
